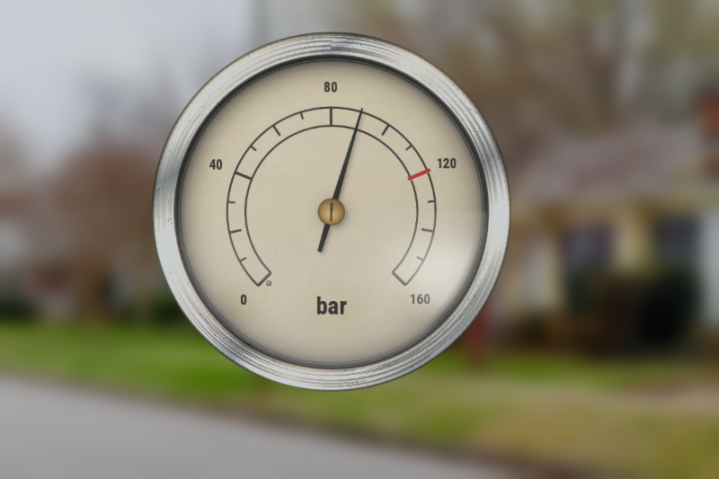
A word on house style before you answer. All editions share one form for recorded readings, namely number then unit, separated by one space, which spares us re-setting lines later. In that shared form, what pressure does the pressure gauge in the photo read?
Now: 90 bar
